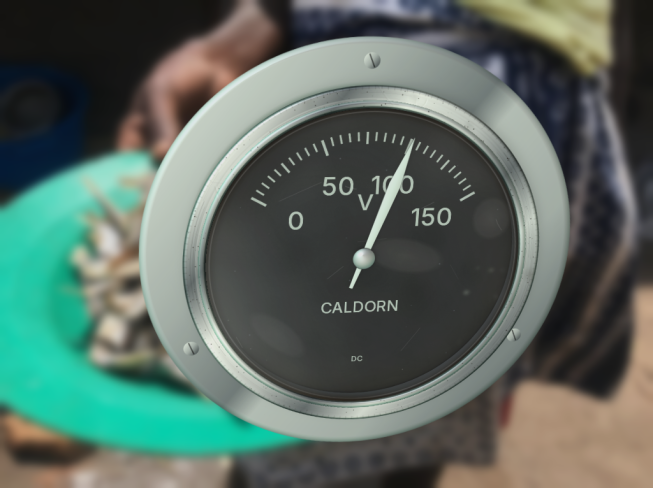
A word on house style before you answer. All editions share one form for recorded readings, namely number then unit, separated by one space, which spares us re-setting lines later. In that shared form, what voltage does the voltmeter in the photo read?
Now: 100 V
